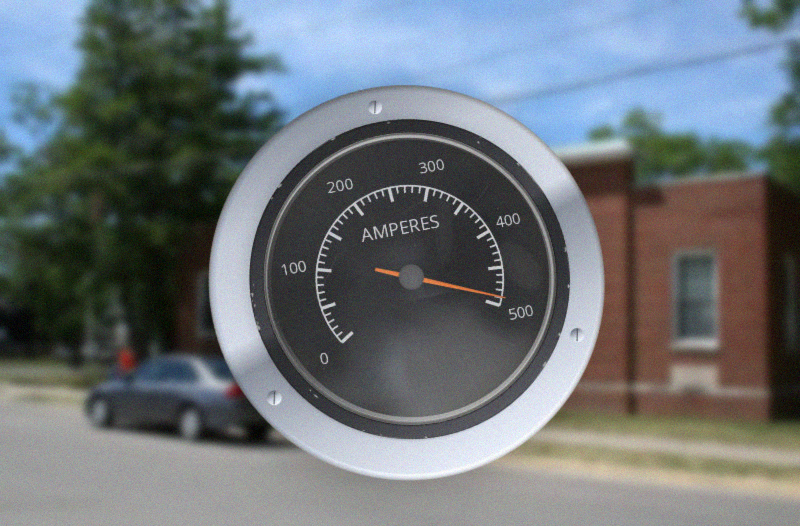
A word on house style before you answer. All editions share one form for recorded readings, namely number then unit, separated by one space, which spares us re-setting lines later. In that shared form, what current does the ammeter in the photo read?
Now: 490 A
